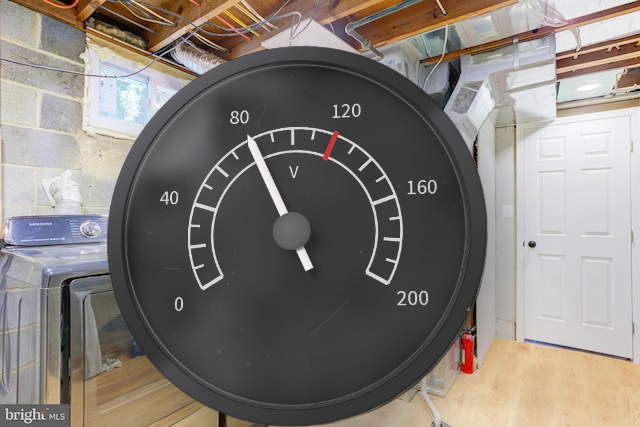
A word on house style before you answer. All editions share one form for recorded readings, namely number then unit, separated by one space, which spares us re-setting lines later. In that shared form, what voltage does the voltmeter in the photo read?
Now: 80 V
